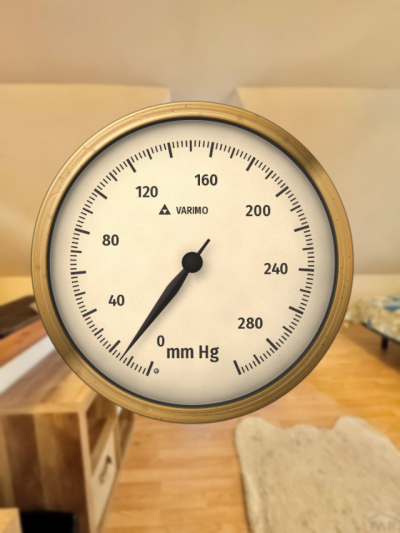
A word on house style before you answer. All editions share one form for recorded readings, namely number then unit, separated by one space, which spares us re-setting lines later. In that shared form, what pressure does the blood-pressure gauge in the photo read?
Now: 14 mmHg
